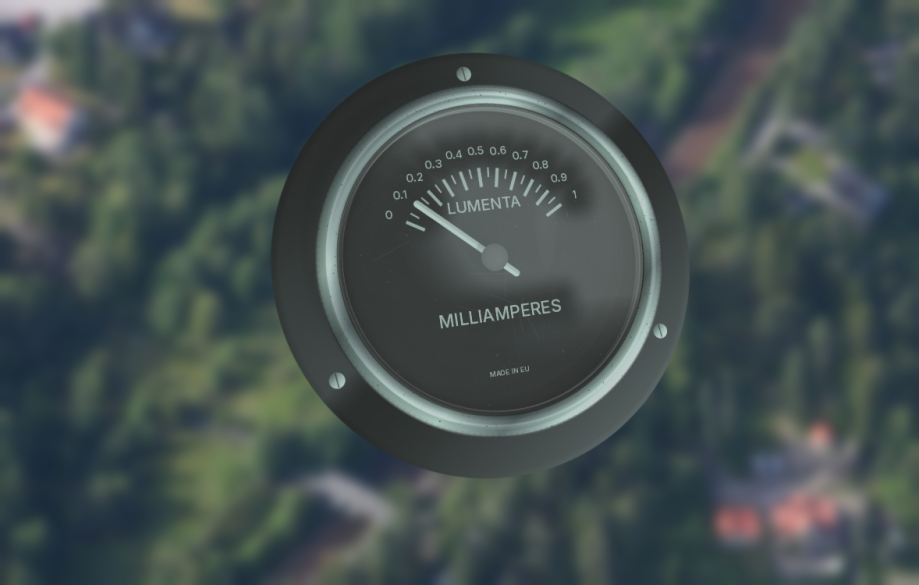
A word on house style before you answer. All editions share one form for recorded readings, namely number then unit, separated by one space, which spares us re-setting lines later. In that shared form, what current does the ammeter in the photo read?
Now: 0.1 mA
